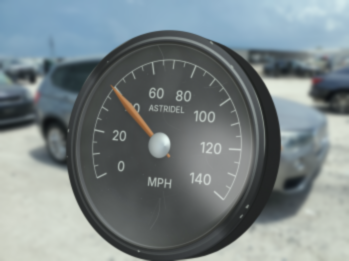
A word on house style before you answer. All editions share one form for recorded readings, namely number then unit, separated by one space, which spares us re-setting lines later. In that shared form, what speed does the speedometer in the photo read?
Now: 40 mph
